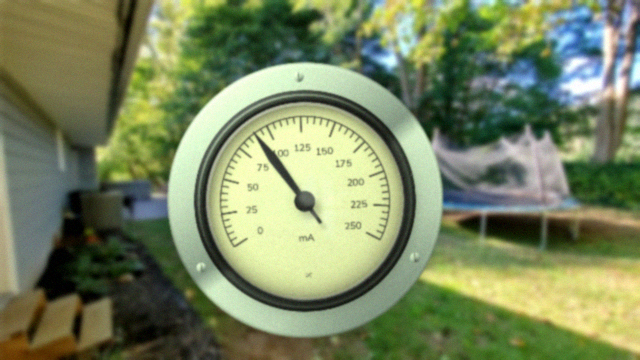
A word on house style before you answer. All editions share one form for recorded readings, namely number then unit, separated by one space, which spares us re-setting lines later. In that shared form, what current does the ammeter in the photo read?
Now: 90 mA
